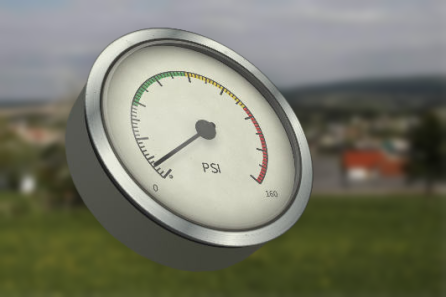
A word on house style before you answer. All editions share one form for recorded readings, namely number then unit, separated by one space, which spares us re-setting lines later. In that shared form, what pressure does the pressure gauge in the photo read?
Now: 6 psi
